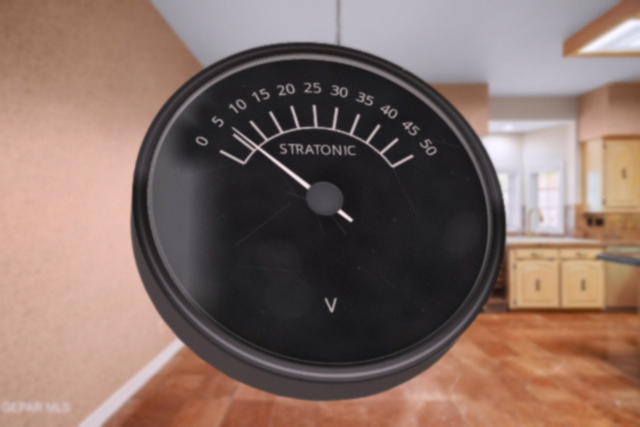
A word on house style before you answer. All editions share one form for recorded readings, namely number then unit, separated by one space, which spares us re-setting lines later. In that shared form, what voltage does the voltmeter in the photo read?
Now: 5 V
